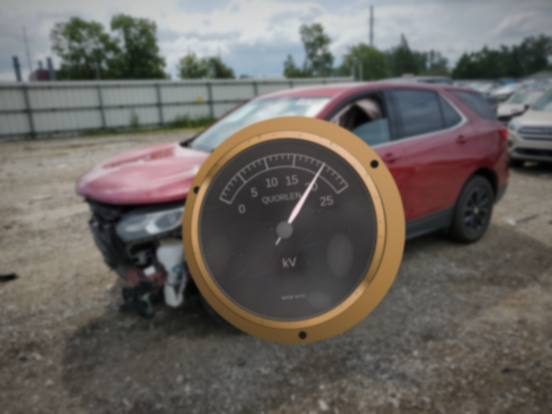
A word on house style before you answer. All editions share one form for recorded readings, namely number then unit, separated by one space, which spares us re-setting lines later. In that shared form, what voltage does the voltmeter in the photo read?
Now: 20 kV
